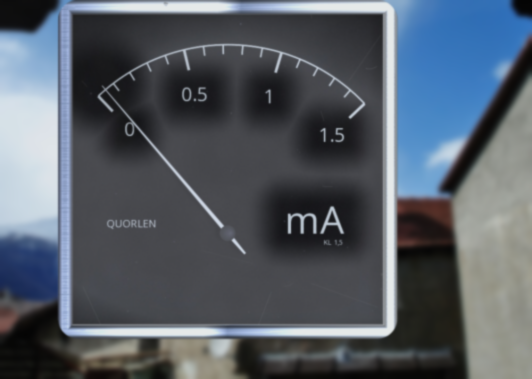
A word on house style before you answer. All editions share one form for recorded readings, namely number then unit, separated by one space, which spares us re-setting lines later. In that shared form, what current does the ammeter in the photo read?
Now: 0.05 mA
